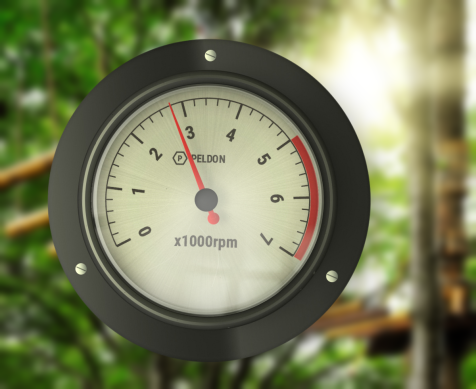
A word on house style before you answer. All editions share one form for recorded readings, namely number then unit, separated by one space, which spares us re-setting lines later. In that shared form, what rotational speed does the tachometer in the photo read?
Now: 2800 rpm
